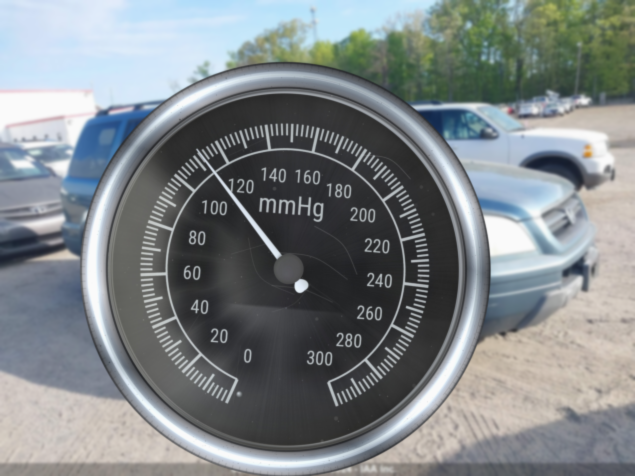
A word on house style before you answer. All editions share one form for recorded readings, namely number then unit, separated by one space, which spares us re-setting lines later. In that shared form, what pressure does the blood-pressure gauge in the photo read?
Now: 112 mmHg
